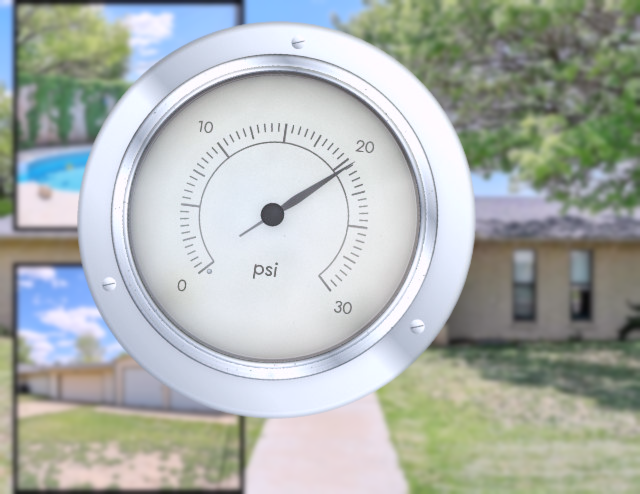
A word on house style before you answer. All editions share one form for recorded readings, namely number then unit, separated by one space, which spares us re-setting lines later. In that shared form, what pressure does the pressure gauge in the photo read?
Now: 20.5 psi
